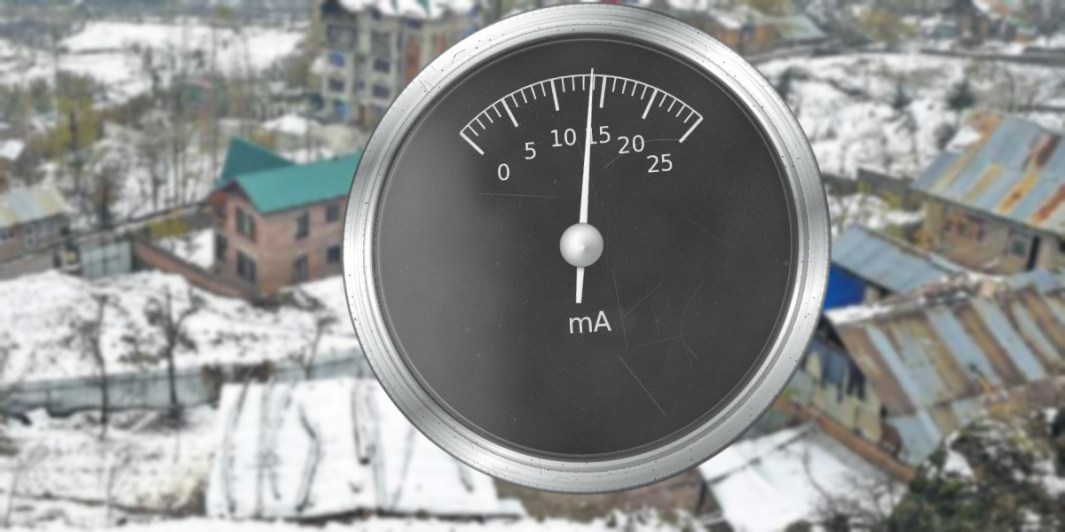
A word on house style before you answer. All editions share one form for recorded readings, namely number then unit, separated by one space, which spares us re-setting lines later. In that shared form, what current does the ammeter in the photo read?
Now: 14 mA
